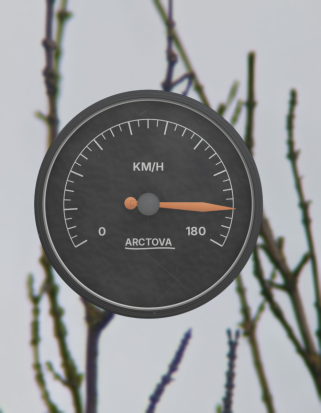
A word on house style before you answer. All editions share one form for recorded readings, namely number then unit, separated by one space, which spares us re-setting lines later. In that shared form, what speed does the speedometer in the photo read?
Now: 160 km/h
